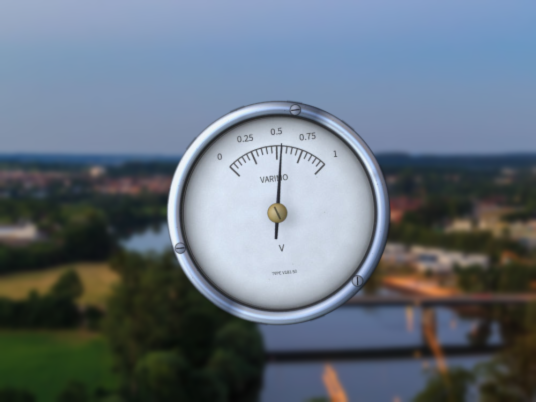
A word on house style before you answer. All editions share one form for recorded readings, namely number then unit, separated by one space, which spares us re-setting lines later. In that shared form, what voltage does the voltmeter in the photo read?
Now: 0.55 V
